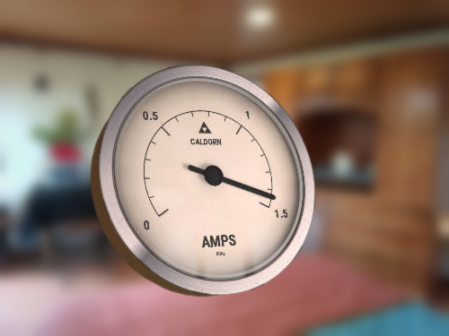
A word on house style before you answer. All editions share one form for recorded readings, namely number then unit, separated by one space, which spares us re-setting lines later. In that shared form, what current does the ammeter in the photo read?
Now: 1.45 A
